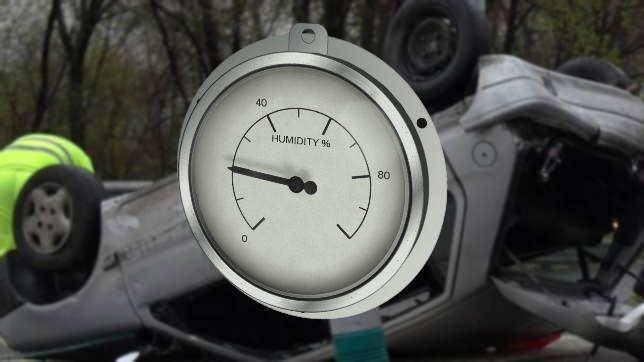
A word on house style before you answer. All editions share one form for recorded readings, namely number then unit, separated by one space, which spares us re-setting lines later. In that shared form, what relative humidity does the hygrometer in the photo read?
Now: 20 %
